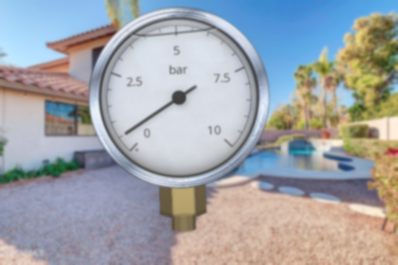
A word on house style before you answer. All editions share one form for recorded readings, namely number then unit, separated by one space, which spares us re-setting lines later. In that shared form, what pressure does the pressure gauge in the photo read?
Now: 0.5 bar
